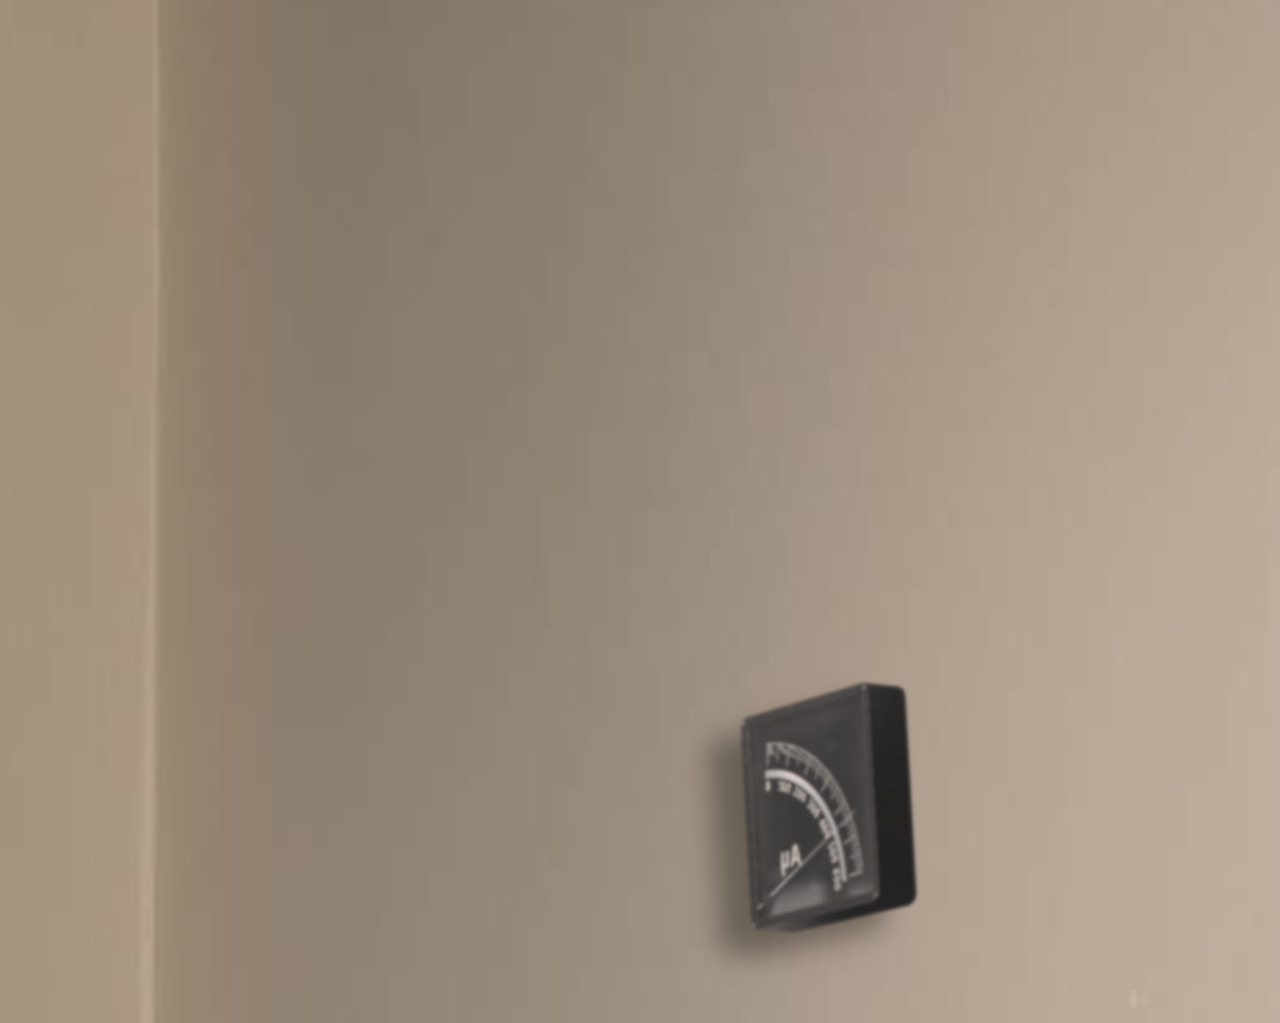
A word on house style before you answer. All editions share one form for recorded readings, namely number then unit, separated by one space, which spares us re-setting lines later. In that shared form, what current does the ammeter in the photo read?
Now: 450 µA
